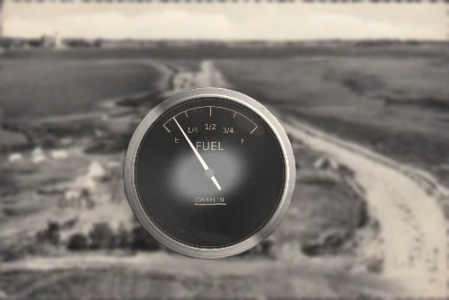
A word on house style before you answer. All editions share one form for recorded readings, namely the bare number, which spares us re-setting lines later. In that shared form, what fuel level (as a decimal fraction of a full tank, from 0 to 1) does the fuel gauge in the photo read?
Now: 0.125
